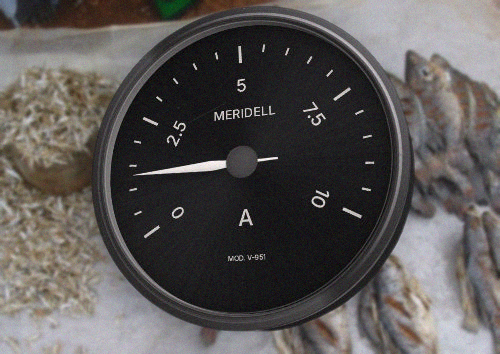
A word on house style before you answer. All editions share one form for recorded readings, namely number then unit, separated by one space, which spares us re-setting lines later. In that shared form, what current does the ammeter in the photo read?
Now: 1.25 A
